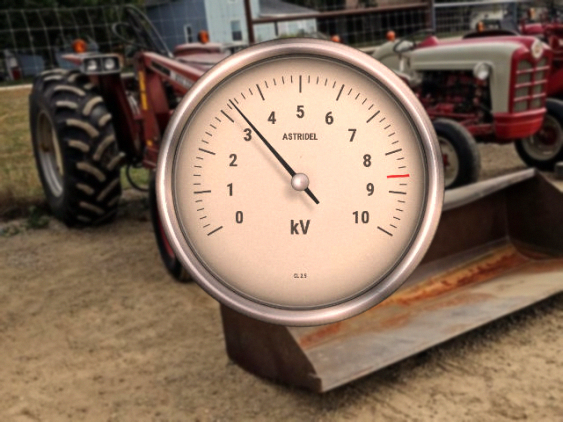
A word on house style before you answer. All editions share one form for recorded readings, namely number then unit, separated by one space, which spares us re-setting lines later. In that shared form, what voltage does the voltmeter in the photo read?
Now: 3.3 kV
